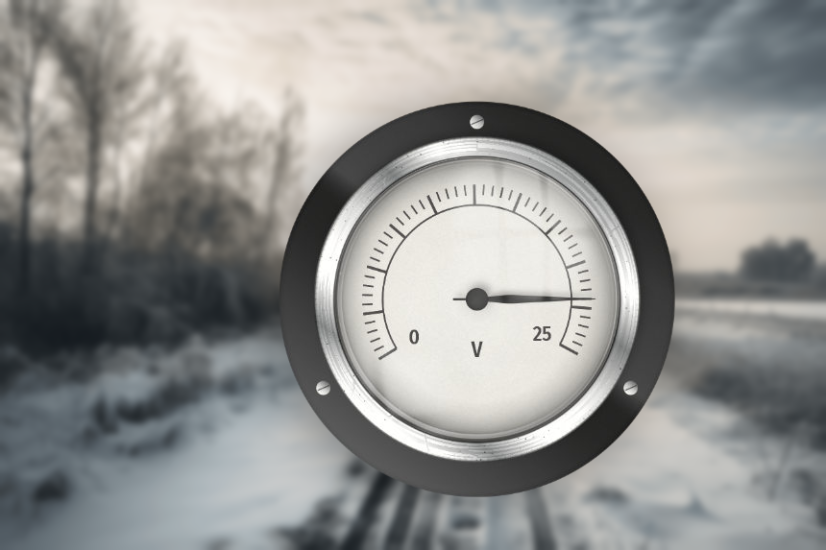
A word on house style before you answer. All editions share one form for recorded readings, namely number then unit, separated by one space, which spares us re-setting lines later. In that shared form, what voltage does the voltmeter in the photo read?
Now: 22 V
